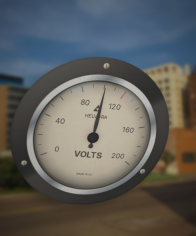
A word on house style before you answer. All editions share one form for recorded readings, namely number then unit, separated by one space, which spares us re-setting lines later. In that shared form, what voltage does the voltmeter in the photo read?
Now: 100 V
